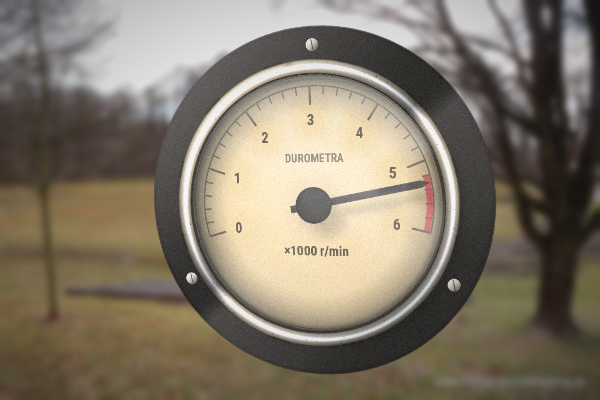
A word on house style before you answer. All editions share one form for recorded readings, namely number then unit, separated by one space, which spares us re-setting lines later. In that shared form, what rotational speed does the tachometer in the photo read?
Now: 5300 rpm
